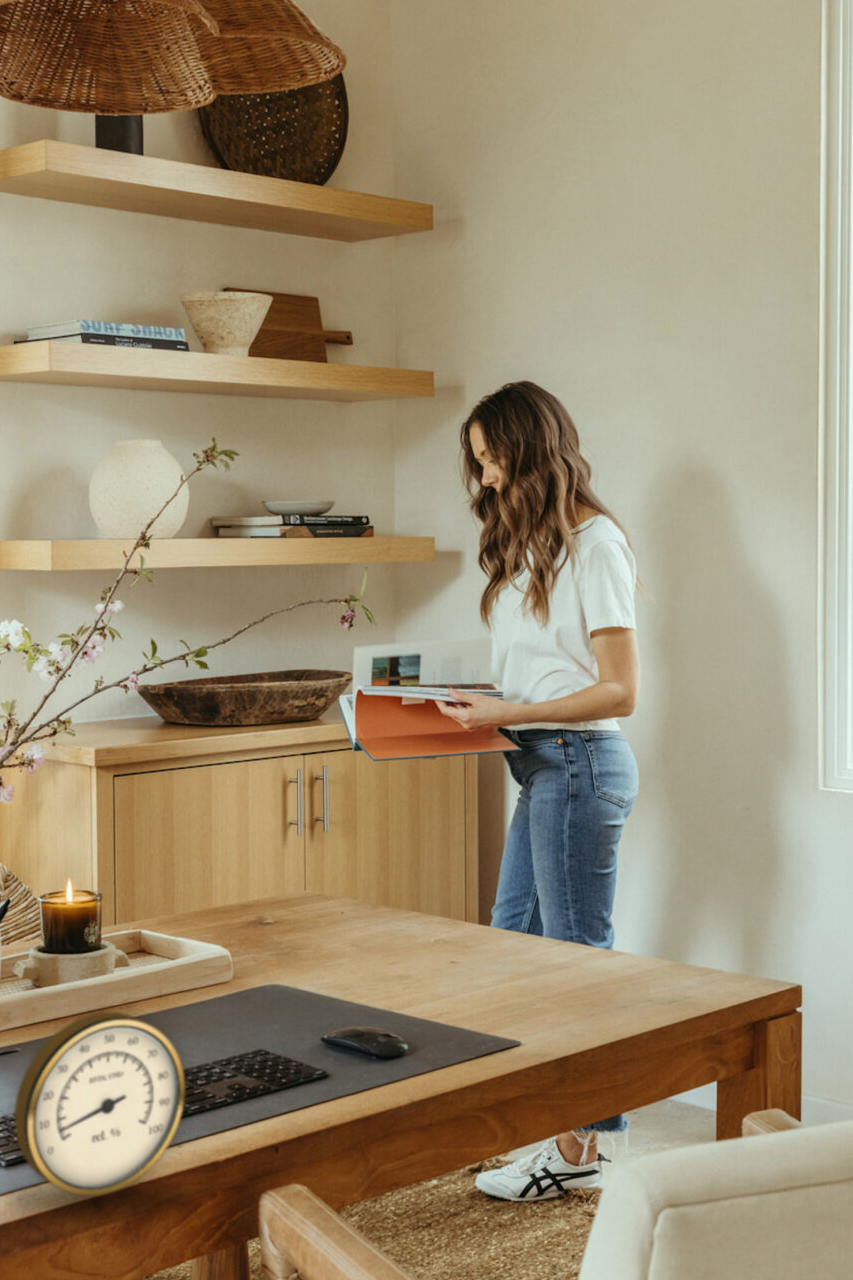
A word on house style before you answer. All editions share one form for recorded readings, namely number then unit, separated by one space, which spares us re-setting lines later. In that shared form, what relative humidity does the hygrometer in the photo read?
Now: 5 %
